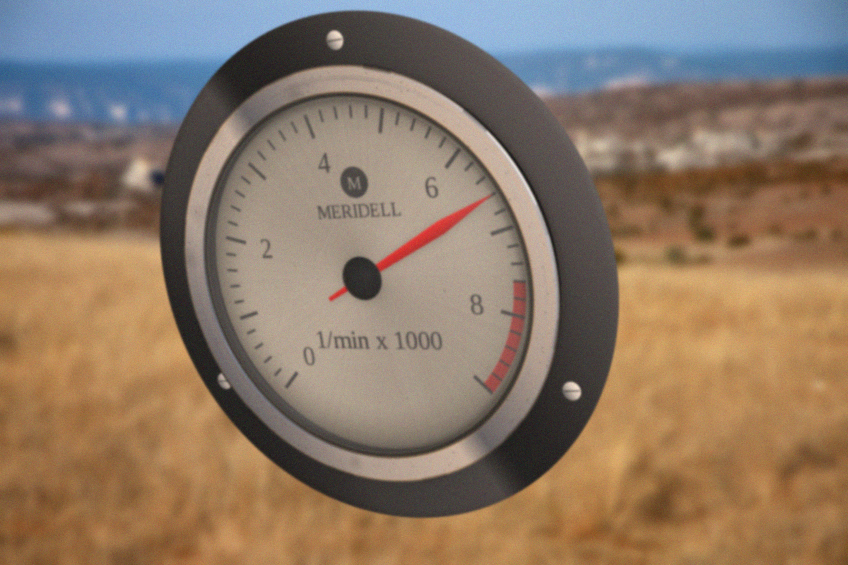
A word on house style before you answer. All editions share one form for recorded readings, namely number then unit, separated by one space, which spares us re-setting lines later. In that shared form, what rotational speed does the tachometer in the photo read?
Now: 6600 rpm
